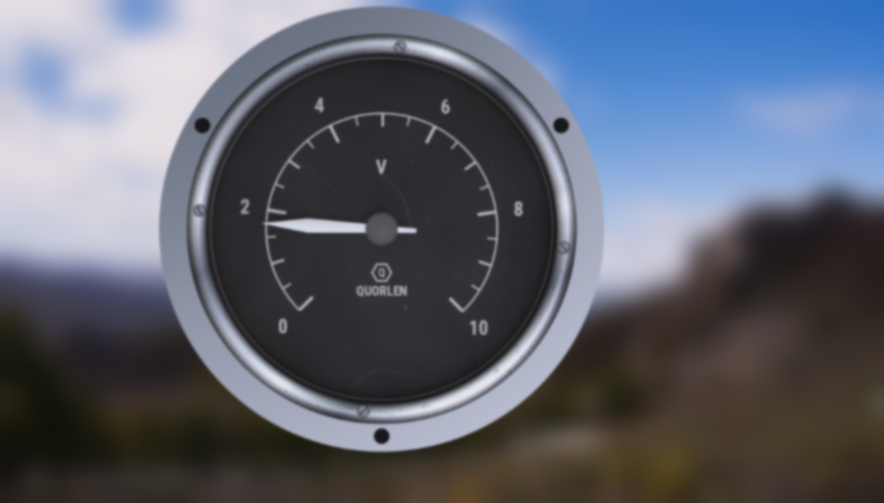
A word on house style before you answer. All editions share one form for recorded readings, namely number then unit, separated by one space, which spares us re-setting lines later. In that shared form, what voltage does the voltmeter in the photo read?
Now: 1.75 V
